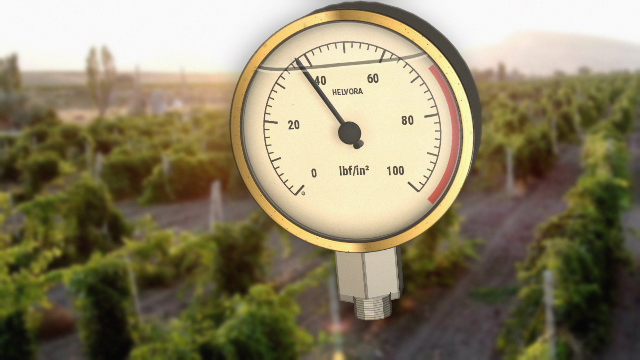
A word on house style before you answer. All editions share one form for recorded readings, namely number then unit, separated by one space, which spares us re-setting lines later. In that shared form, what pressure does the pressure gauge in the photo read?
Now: 38 psi
